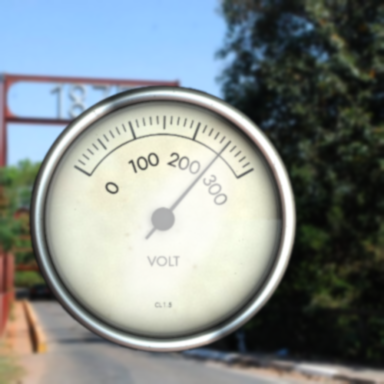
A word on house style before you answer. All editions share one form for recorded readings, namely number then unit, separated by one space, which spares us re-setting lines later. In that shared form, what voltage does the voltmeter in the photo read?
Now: 250 V
